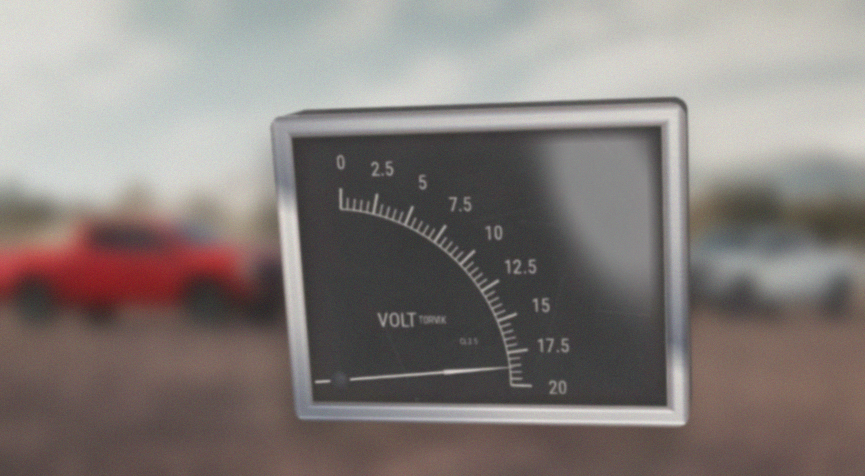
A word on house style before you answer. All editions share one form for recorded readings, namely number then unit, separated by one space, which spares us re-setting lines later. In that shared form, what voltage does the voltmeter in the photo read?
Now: 18.5 V
